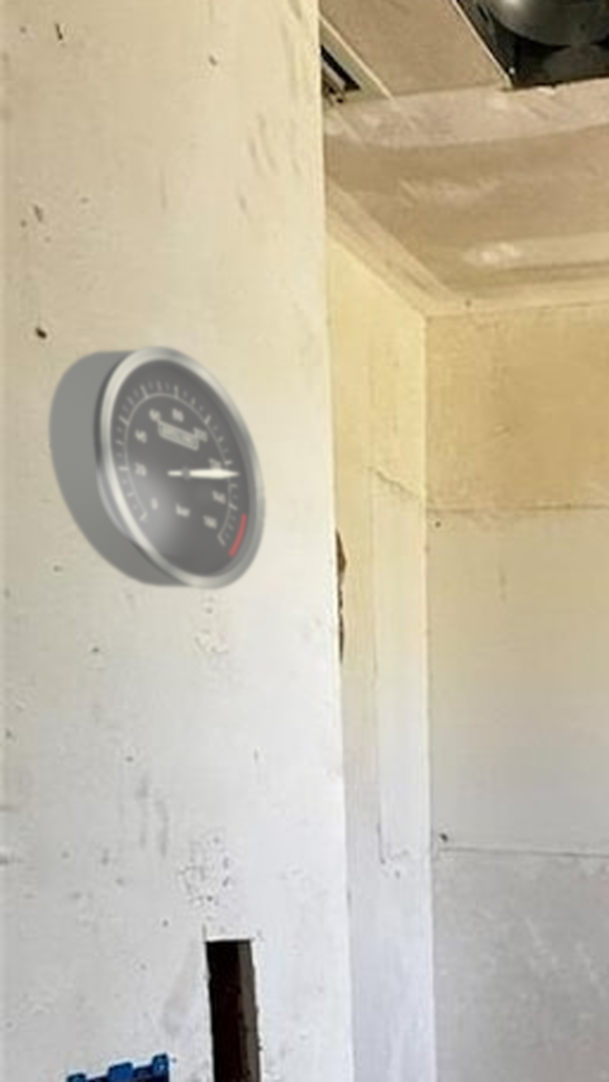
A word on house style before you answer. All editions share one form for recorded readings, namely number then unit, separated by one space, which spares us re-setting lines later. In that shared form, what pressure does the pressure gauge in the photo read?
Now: 125 bar
